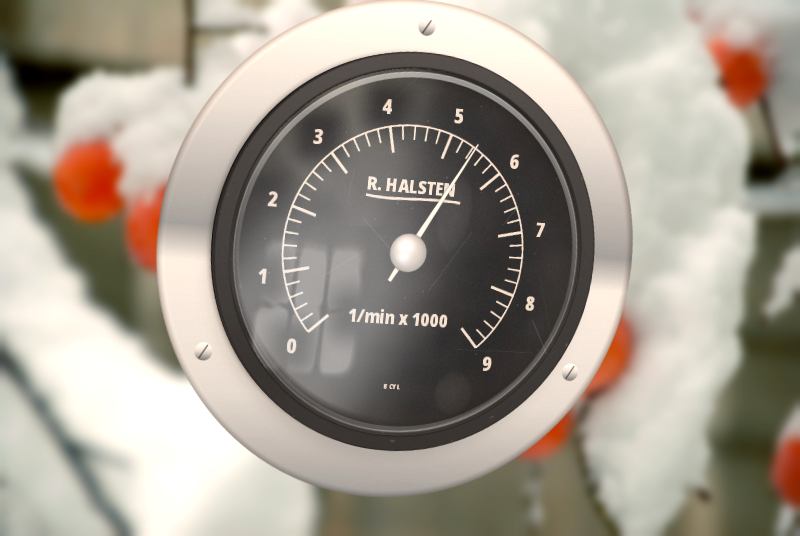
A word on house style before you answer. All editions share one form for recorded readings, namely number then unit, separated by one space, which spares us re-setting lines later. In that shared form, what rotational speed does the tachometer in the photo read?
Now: 5400 rpm
